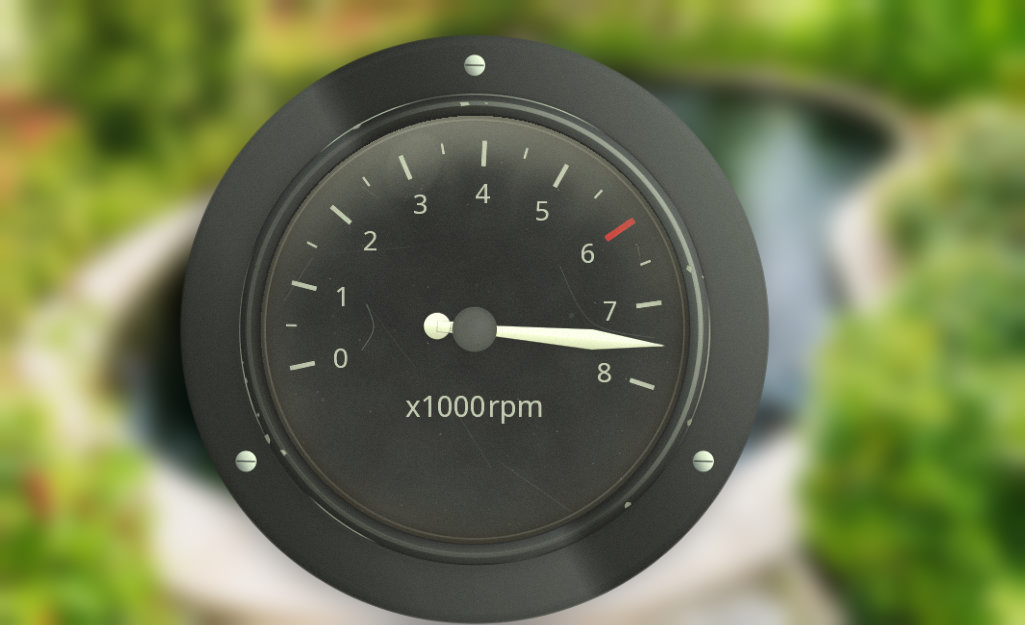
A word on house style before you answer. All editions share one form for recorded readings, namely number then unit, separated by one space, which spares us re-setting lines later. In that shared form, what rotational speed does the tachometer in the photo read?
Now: 7500 rpm
